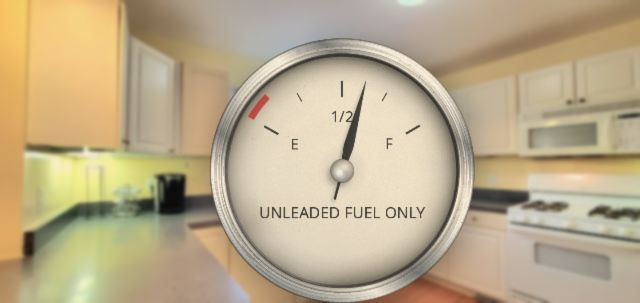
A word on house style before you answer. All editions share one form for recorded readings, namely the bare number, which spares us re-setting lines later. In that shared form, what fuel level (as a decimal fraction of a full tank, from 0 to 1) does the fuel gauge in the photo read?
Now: 0.625
